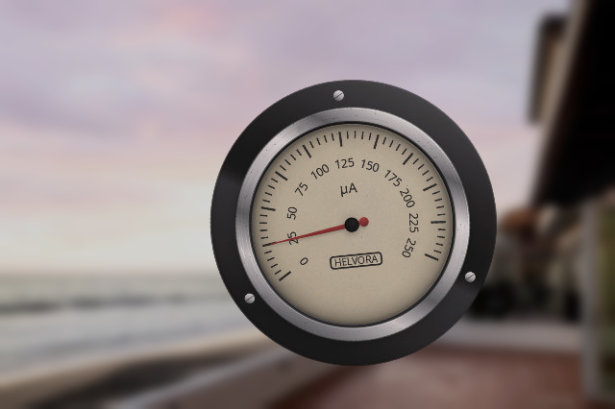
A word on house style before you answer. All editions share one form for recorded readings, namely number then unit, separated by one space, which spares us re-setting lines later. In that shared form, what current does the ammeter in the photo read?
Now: 25 µA
